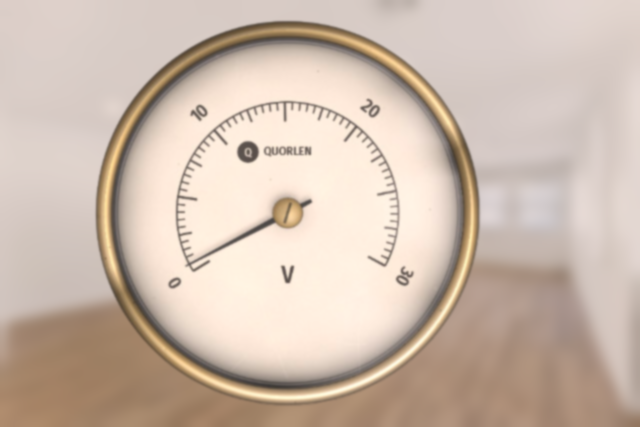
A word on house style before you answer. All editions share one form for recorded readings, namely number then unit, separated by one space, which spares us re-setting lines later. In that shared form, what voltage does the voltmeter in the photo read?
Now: 0.5 V
